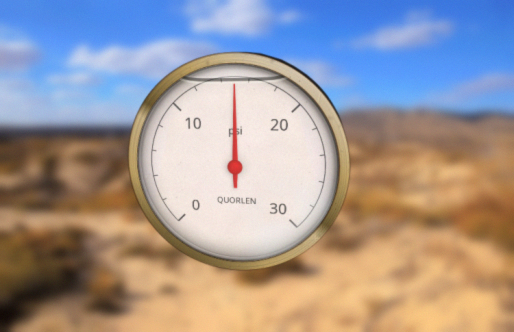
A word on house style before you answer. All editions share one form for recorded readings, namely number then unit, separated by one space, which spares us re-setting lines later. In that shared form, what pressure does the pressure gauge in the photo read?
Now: 15 psi
